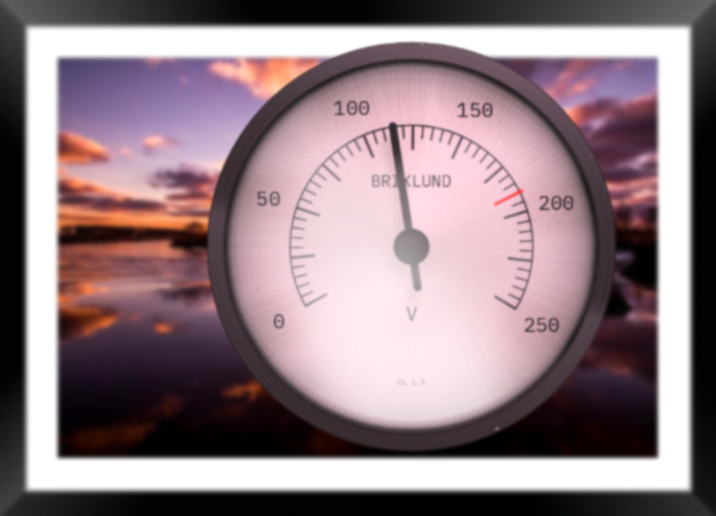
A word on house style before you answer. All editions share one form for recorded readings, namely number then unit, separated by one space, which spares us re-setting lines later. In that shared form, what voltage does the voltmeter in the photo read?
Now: 115 V
